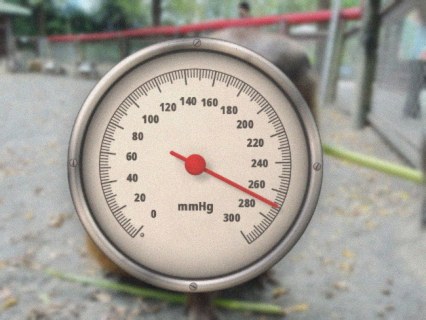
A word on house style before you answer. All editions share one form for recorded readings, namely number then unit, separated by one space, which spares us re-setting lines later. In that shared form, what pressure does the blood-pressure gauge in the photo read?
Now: 270 mmHg
